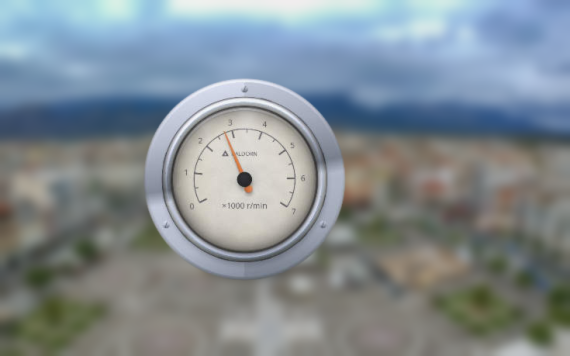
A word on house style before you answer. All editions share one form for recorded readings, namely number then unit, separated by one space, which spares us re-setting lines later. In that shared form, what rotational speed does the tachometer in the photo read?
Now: 2750 rpm
